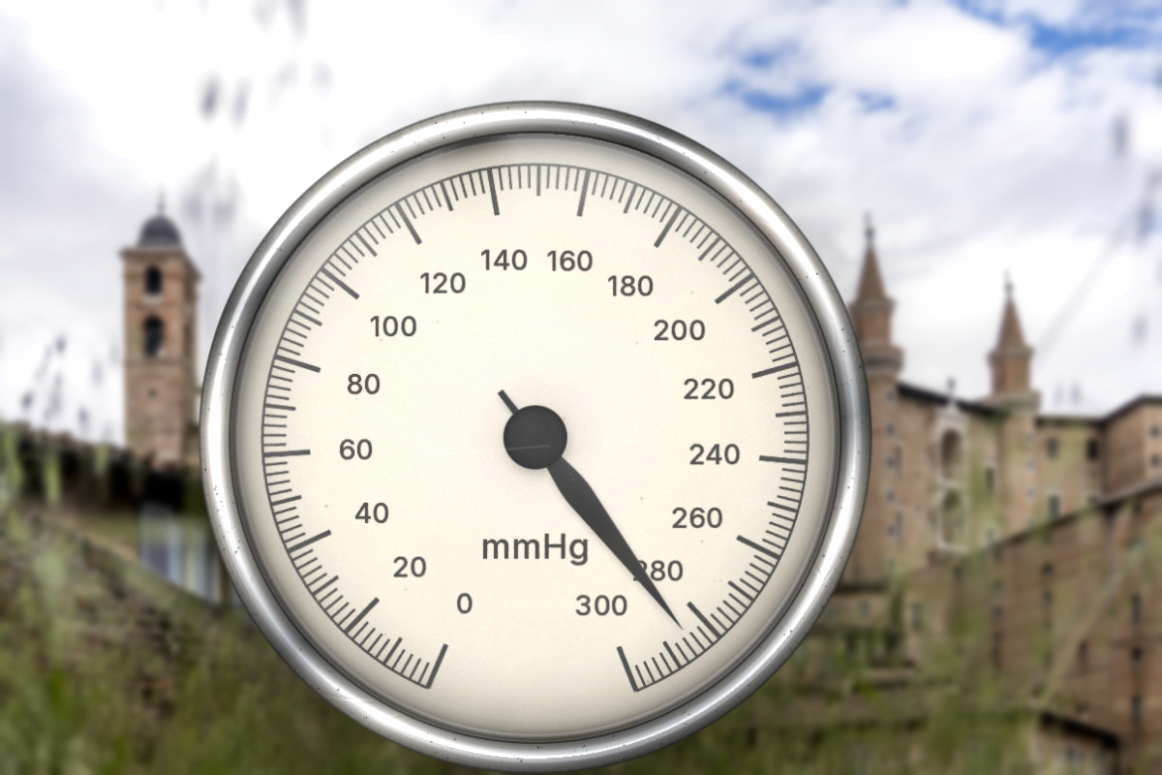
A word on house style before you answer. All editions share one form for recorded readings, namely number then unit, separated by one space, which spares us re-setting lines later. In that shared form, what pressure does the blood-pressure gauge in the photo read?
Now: 285 mmHg
